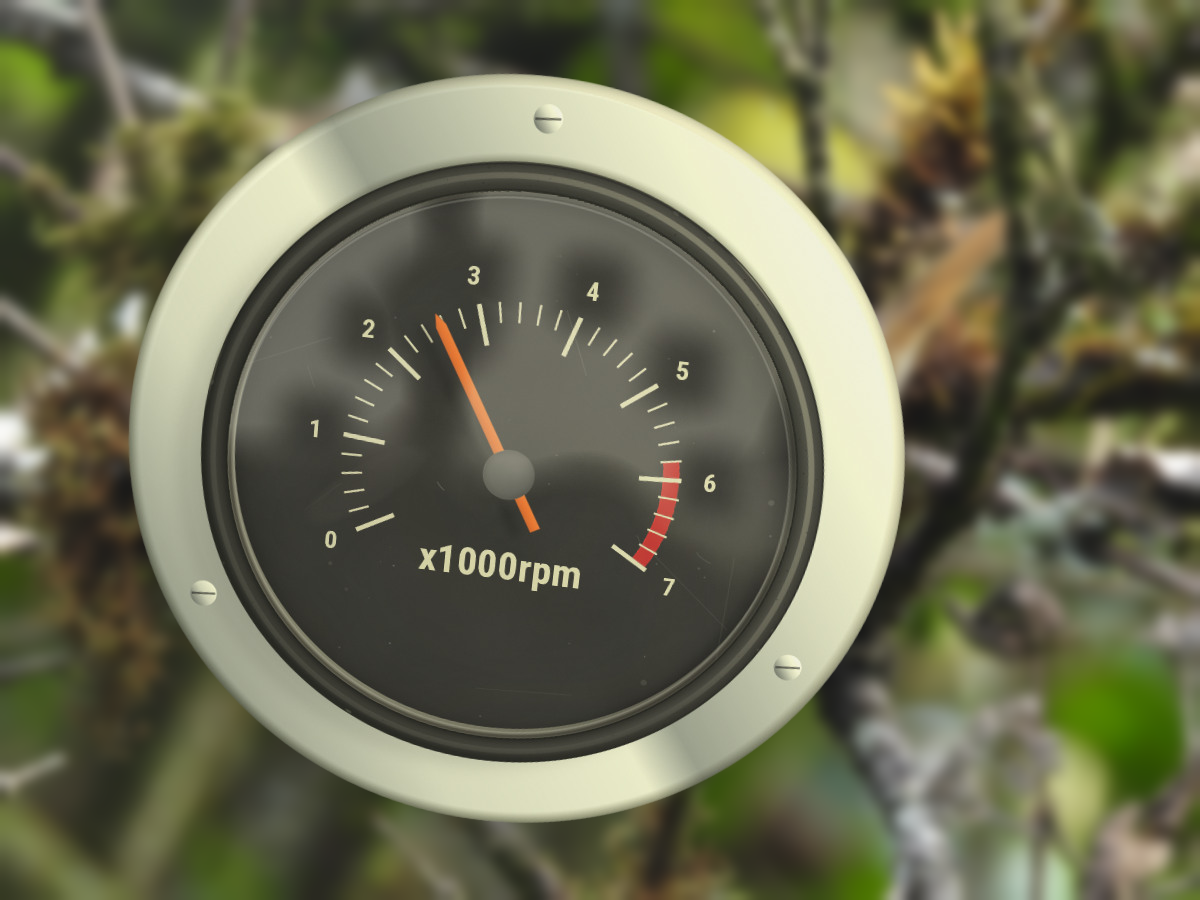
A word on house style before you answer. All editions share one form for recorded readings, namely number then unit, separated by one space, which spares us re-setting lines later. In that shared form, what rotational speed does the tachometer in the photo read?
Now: 2600 rpm
